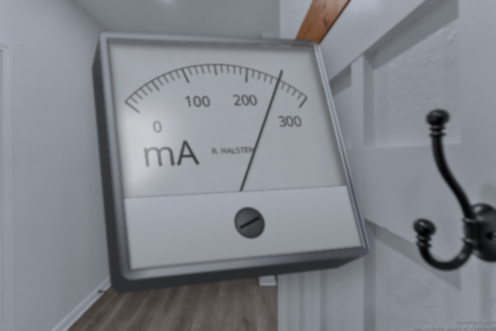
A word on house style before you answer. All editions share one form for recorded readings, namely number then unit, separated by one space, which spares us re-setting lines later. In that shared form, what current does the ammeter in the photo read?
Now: 250 mA
